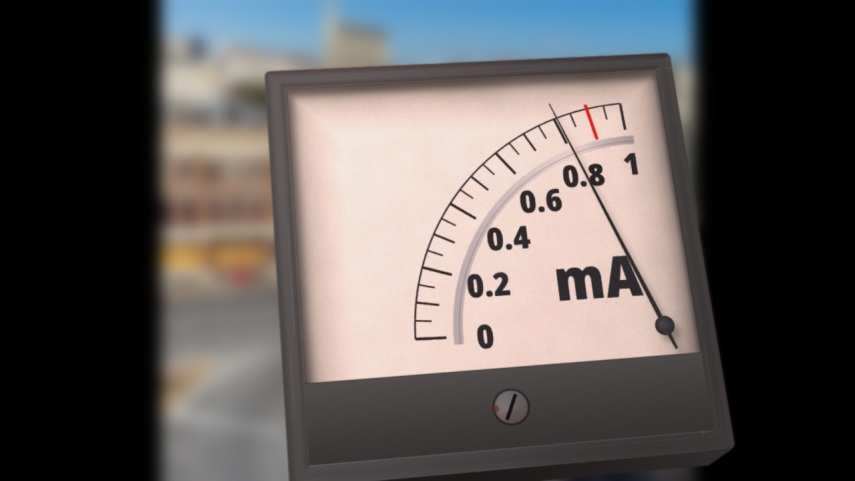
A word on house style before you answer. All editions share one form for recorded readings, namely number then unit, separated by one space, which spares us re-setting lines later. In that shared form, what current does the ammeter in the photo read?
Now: 0.8 mA
